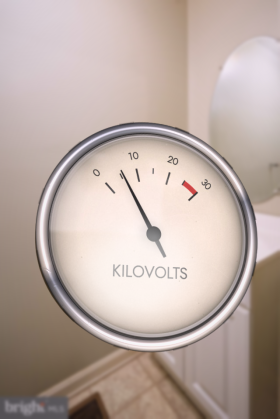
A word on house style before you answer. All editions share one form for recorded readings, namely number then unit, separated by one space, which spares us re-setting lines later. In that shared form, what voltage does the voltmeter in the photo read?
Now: 5 kV
